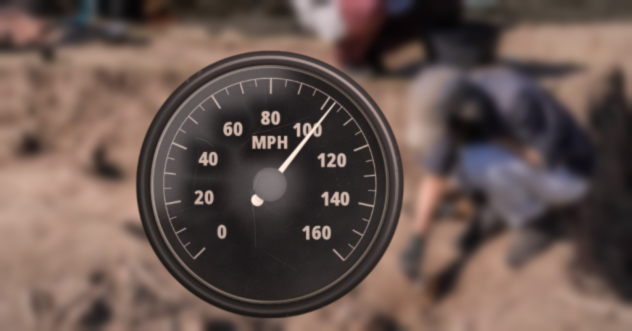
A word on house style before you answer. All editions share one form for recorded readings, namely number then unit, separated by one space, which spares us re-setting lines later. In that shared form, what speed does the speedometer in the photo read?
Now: 102.5 mph
